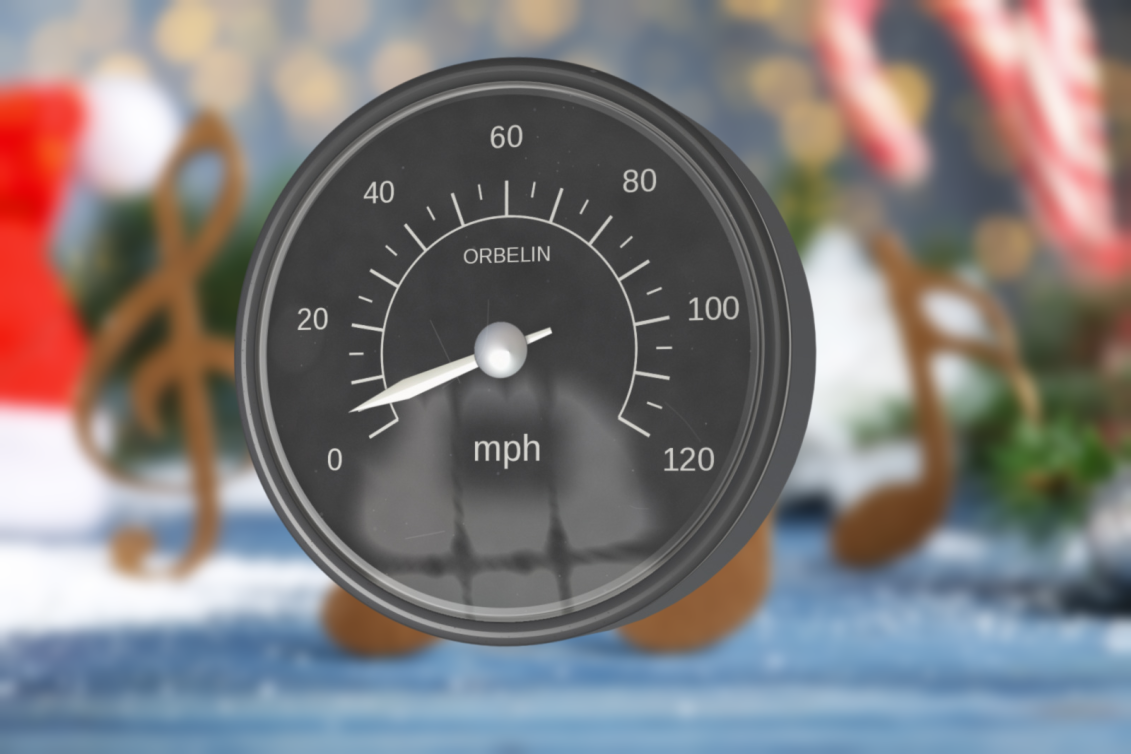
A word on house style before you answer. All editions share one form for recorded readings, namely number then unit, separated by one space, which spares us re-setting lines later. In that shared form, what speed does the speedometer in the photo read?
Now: 5 mph
